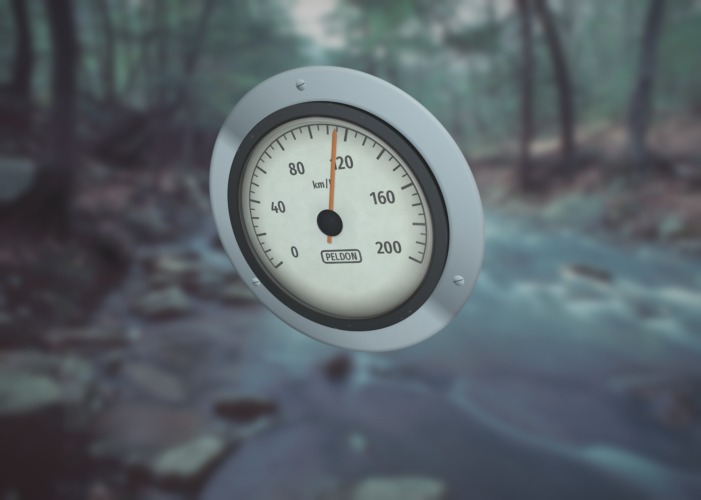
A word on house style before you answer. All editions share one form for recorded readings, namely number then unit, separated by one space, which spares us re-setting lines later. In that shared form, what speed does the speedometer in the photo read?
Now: 115 km/h
